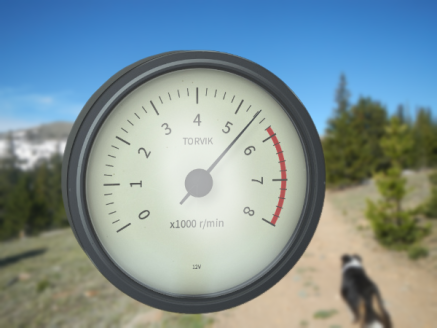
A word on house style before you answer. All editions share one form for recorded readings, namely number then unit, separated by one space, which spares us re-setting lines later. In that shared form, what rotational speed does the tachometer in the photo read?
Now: 5400 rpm
